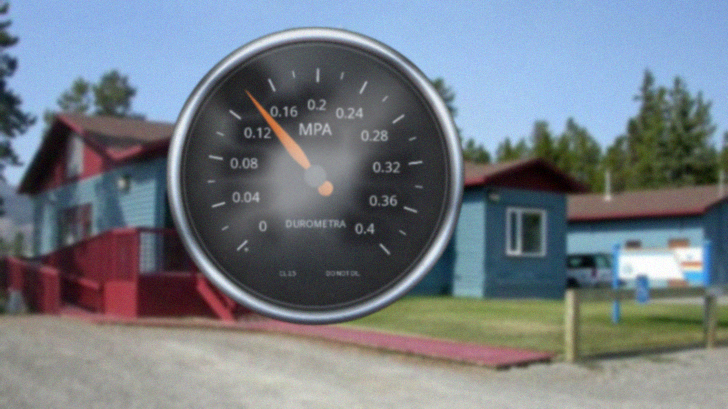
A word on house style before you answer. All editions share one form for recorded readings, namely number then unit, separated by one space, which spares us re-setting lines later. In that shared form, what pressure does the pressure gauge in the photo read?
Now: 0.14 MPa
